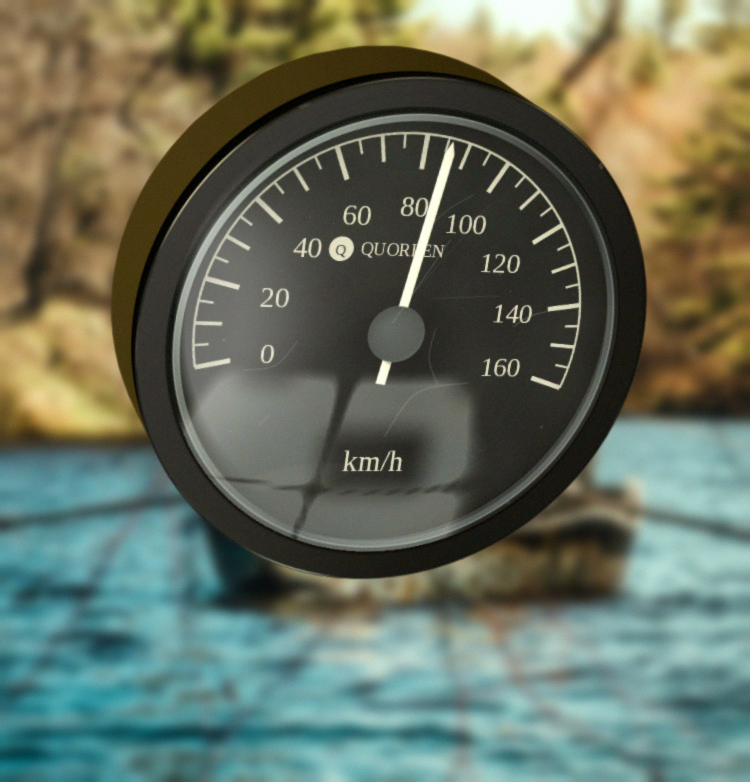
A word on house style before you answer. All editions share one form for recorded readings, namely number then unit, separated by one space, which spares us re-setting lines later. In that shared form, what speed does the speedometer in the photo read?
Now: 85 km/h
